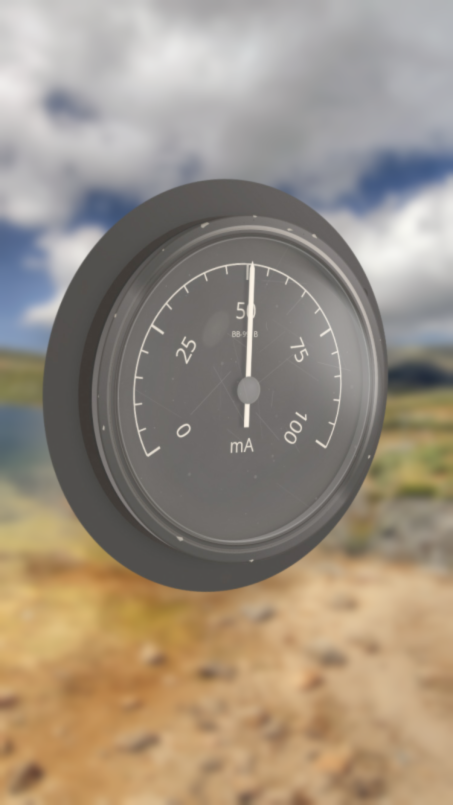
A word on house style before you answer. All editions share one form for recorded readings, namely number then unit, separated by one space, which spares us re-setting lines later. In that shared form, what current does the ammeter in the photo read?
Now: 50 mA
